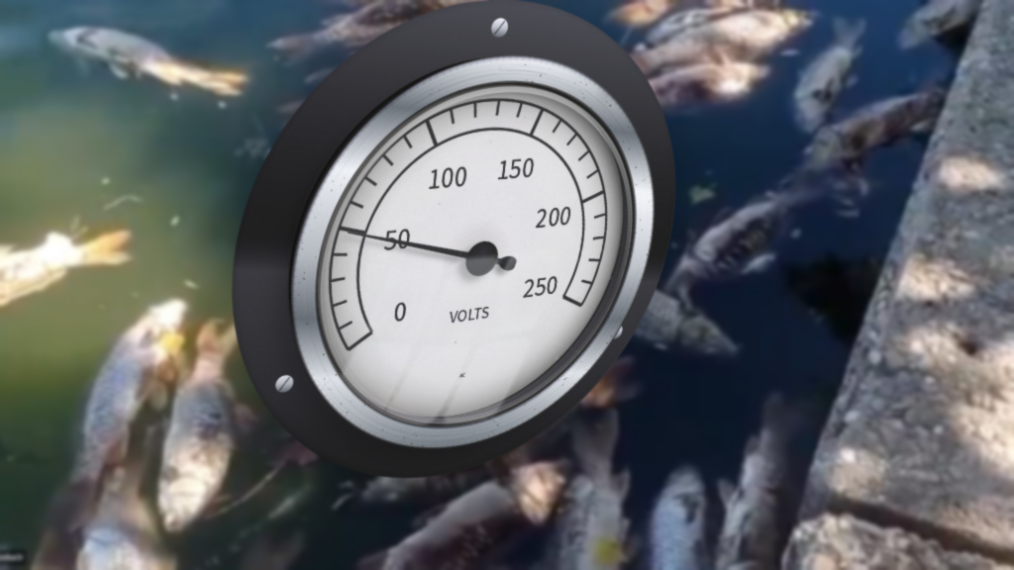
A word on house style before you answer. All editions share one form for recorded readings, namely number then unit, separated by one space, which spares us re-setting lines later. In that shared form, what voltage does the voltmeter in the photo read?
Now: 50 V
